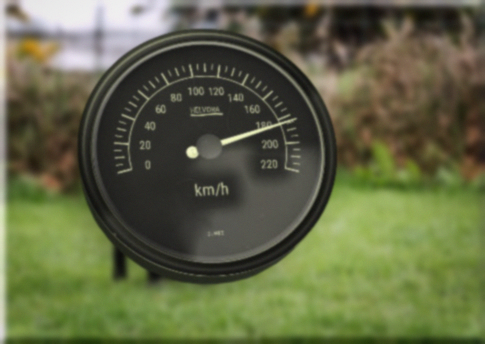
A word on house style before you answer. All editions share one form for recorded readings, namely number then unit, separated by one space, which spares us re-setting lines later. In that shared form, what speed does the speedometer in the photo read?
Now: 185 km/h
